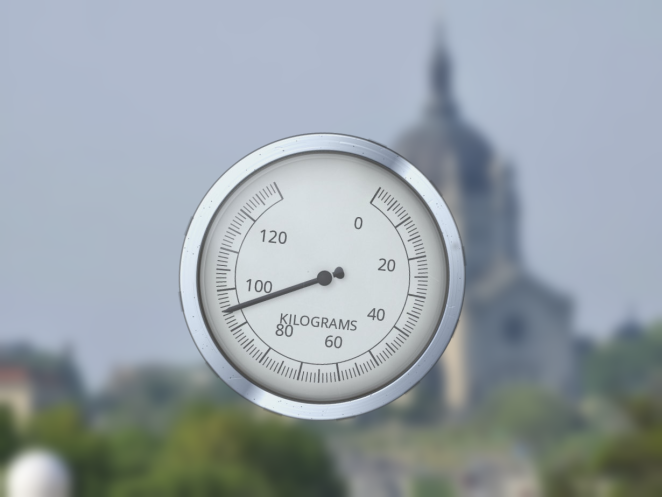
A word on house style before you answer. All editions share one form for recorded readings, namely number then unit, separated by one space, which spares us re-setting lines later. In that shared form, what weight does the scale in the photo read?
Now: 95 kg
